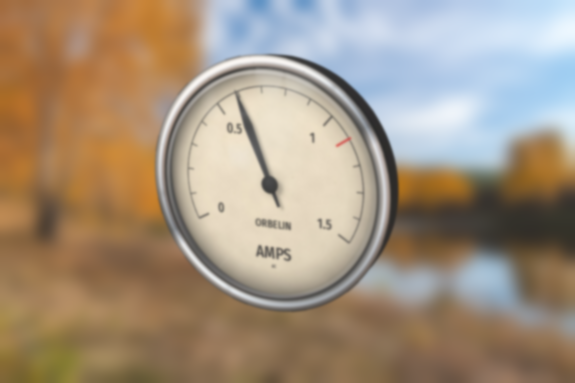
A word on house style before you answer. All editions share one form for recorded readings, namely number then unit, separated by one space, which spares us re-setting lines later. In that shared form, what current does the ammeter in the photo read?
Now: 0.6 A
